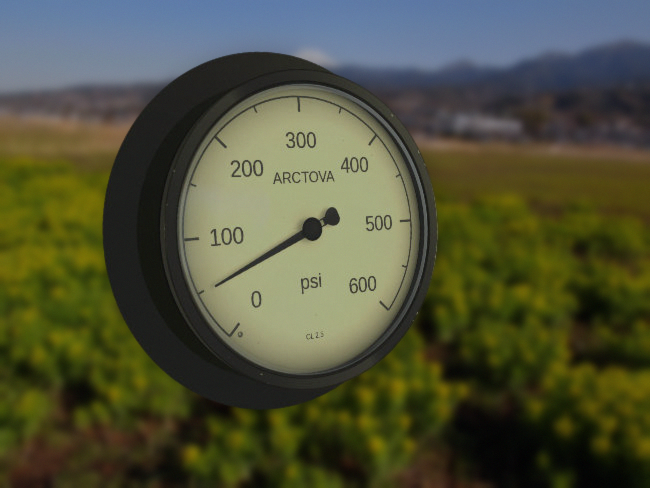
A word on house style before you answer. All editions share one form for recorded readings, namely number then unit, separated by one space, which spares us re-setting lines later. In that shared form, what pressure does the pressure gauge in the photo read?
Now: 50 psi
